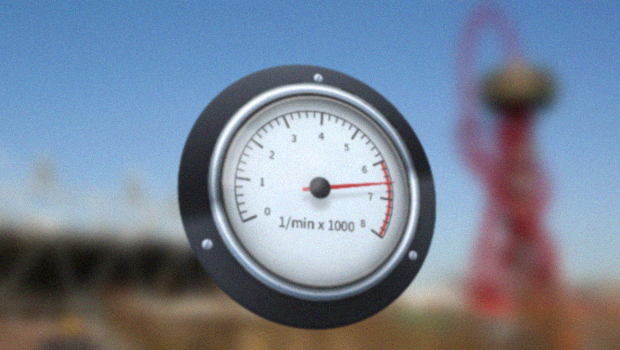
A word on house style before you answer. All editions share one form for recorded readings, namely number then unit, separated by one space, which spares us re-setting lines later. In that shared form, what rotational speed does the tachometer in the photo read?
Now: 6600 rpm
